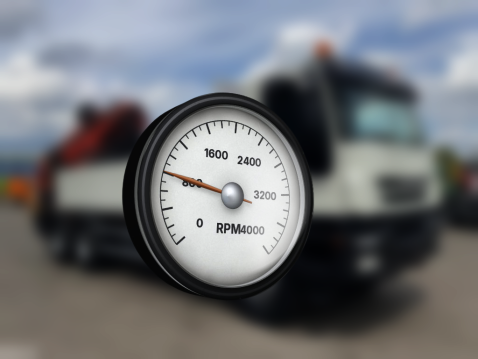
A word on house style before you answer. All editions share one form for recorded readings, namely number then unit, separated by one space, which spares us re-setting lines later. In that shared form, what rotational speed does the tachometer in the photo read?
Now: 800 rpm
